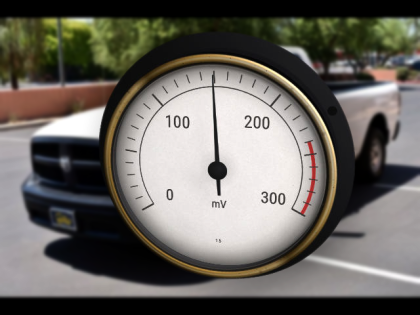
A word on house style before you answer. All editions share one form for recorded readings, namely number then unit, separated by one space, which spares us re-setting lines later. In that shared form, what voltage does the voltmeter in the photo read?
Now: 150 mV
